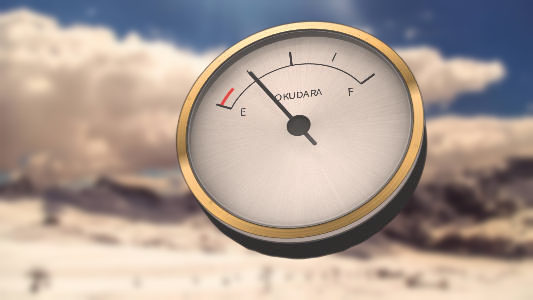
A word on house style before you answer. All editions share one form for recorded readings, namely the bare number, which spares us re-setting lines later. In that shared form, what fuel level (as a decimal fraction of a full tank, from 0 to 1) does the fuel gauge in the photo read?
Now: 0.25
